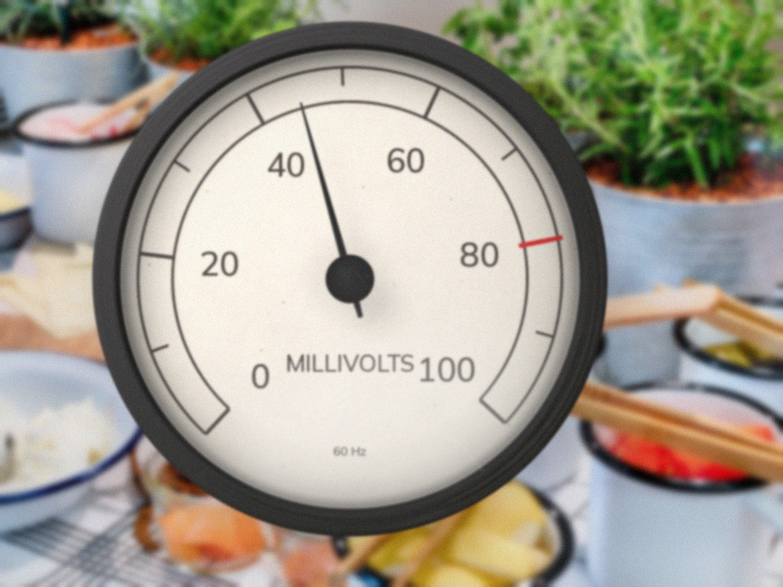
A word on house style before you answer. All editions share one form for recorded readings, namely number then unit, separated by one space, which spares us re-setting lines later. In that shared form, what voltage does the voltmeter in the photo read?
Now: 45 mV
